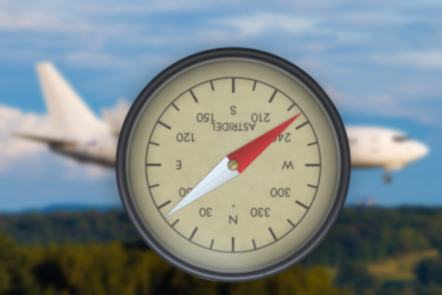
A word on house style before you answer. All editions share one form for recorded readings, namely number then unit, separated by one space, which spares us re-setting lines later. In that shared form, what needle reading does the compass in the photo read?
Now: 232.5 °
